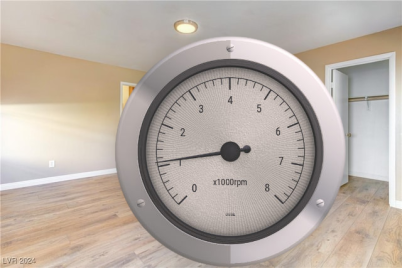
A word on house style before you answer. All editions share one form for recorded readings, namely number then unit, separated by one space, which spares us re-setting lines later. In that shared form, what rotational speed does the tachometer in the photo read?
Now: 1100 rpm
